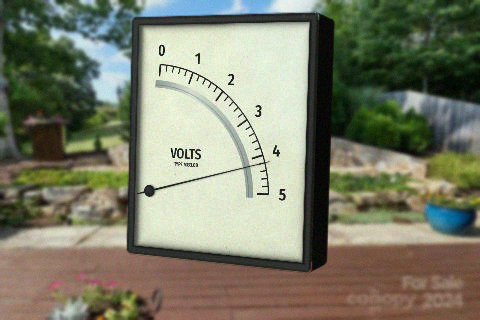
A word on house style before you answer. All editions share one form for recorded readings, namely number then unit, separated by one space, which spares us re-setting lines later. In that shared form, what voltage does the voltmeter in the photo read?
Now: 4.2 V
